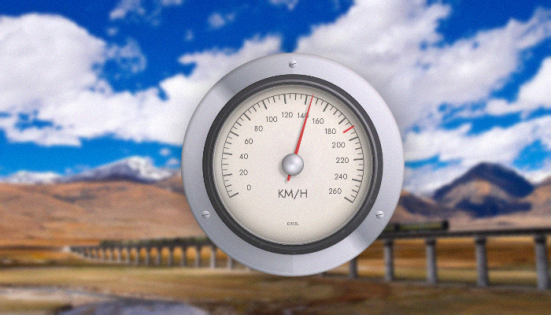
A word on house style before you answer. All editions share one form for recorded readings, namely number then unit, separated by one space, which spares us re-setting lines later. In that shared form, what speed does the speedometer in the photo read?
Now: 145 km/h
